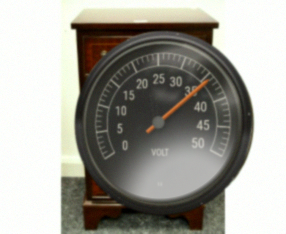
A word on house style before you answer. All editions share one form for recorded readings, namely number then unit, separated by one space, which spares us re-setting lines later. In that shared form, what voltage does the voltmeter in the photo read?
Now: 36 V
